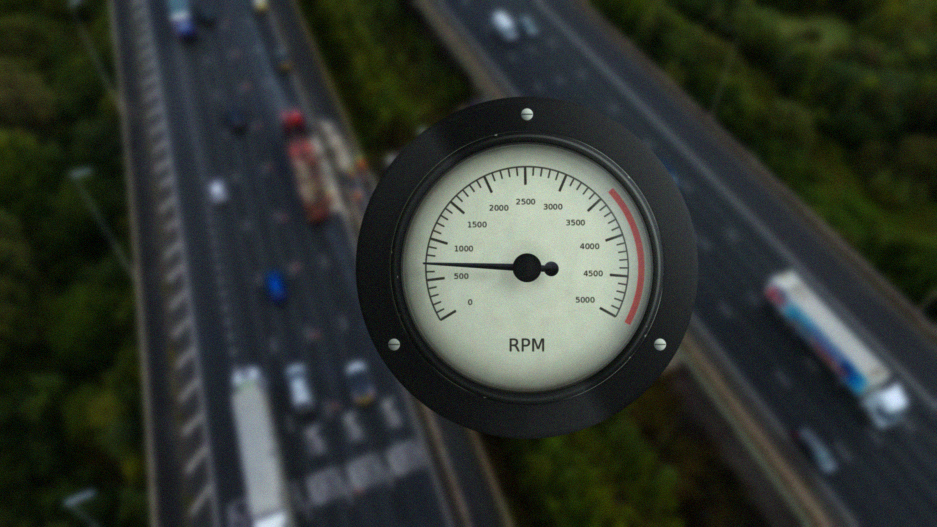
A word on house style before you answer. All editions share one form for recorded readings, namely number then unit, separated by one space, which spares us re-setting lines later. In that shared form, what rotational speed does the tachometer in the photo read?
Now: 700 rpm
